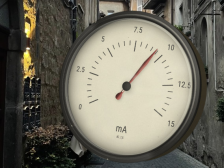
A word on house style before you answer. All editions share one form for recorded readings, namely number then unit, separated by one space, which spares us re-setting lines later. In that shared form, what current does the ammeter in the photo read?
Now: 9.5 mA
